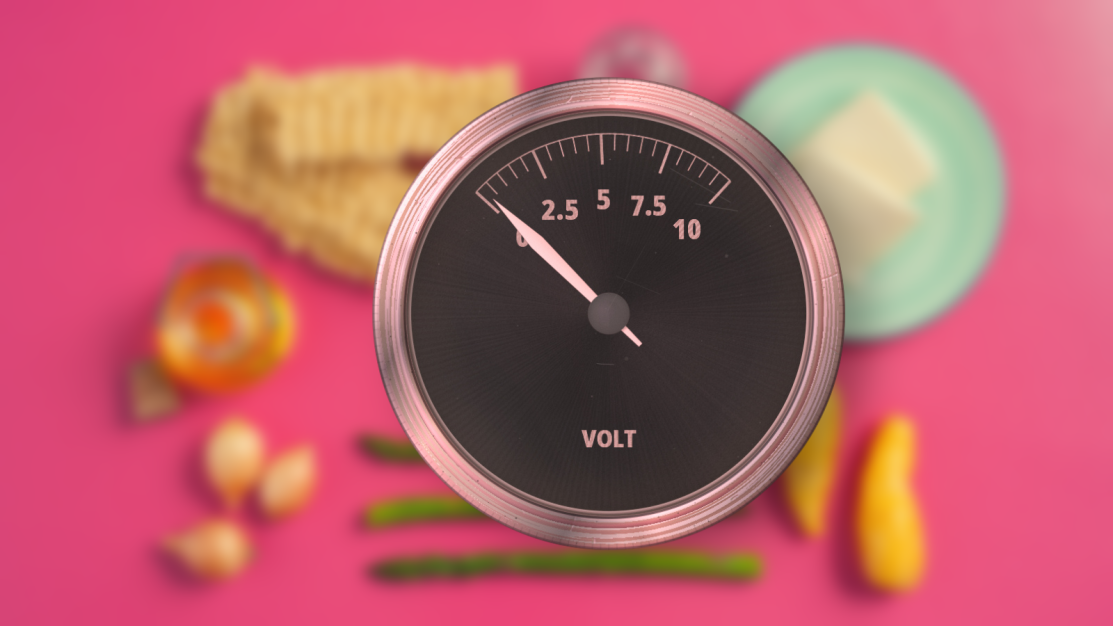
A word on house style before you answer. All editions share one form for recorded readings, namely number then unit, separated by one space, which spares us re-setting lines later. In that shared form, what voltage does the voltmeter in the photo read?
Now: 0.25 V
